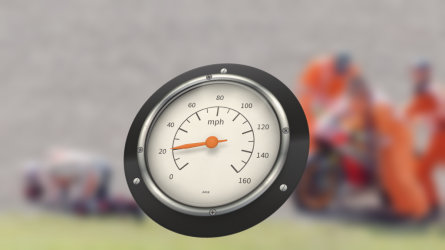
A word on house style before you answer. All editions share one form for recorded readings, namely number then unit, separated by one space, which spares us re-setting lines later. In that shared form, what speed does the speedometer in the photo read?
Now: 20 mph
